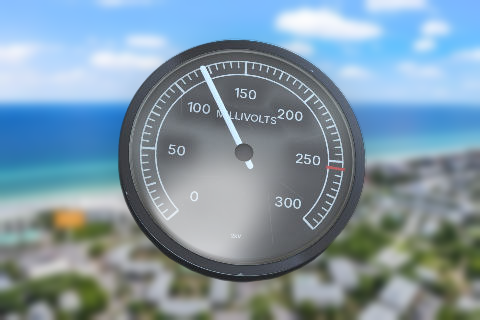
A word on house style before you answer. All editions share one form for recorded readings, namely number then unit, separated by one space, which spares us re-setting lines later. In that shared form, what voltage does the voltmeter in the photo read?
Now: 120 mV
